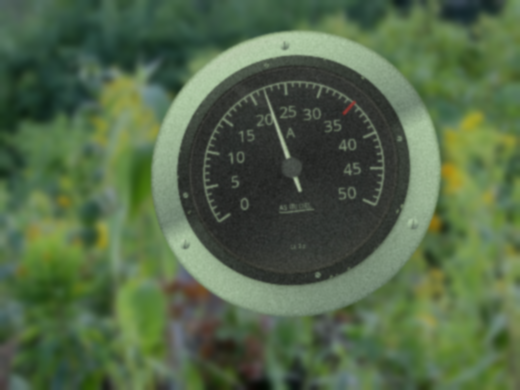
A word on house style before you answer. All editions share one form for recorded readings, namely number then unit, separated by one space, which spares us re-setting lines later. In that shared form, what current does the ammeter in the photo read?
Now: 22 A
